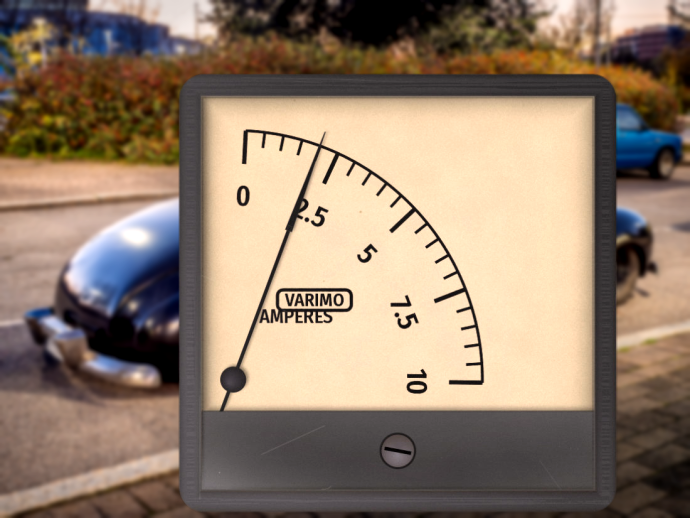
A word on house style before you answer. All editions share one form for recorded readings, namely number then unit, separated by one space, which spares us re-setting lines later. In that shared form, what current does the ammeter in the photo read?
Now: 2 A
